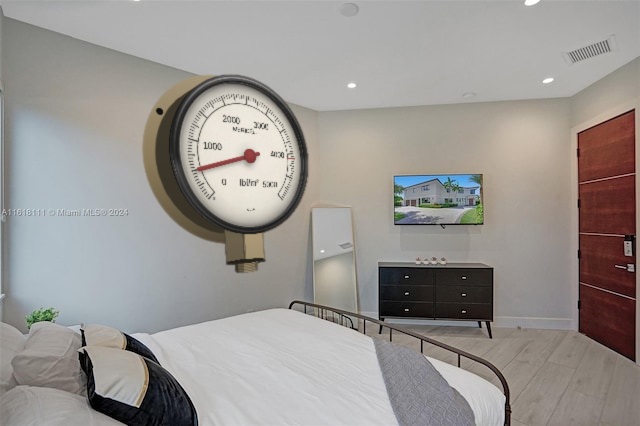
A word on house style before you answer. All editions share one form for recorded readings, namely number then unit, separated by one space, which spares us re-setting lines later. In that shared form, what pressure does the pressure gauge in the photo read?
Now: 500 psi
